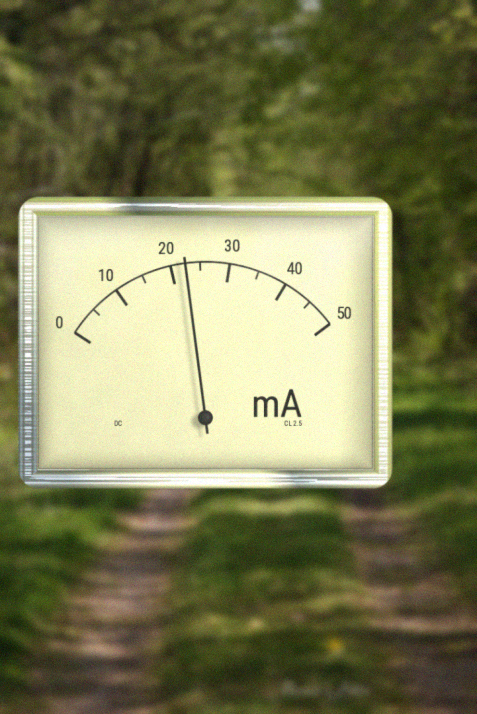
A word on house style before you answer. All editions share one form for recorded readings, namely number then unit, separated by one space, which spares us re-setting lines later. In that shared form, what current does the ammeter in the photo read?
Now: 22.5 mA
